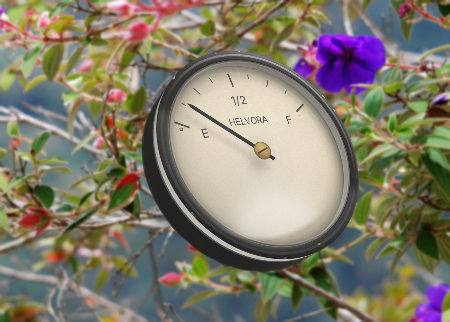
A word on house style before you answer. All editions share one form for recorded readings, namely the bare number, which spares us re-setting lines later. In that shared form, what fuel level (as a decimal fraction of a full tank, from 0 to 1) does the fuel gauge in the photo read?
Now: 0.125
